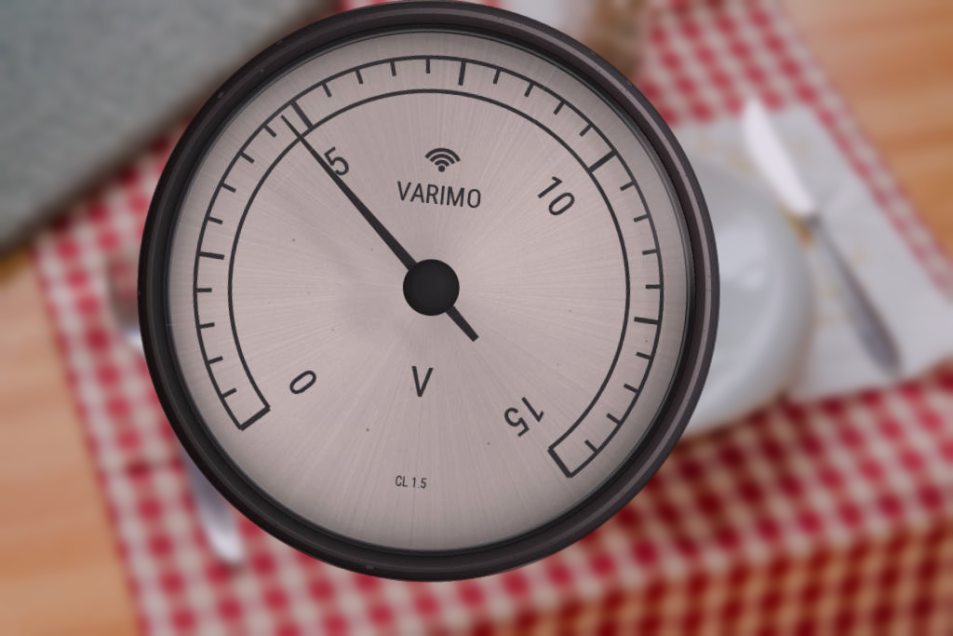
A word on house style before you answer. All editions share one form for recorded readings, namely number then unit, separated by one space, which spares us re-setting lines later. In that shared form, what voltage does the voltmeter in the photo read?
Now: 4.75 V
